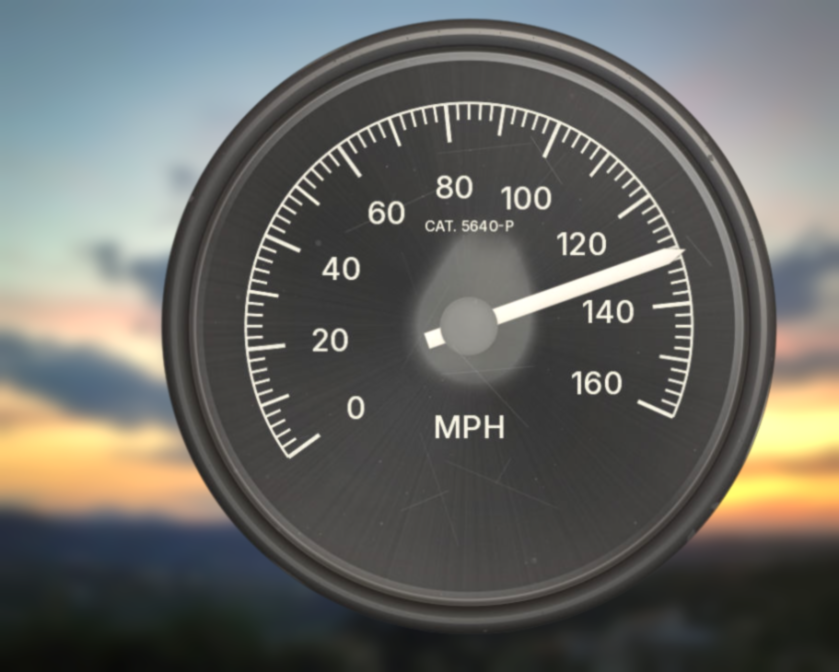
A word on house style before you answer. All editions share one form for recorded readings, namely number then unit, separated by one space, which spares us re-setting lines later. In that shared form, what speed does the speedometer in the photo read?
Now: 131 mph
